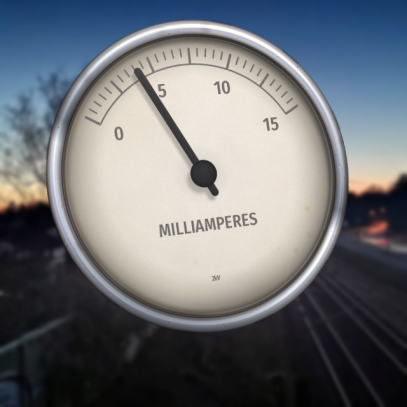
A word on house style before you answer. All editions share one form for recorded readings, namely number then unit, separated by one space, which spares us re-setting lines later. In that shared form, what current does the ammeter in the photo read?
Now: 4 mA
